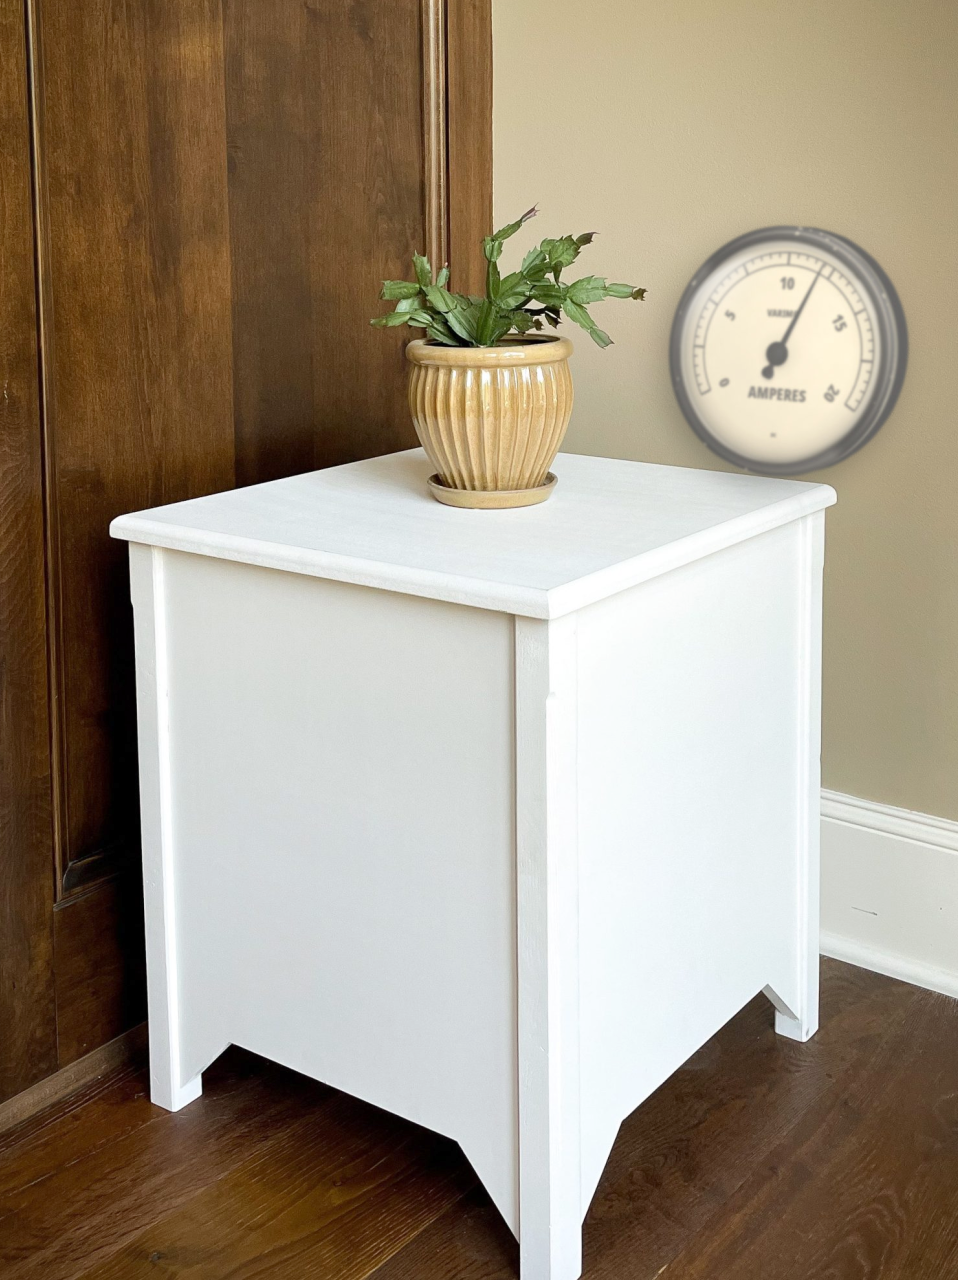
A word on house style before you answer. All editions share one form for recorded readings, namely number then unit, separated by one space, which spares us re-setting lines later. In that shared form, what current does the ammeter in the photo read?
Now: 12 A
